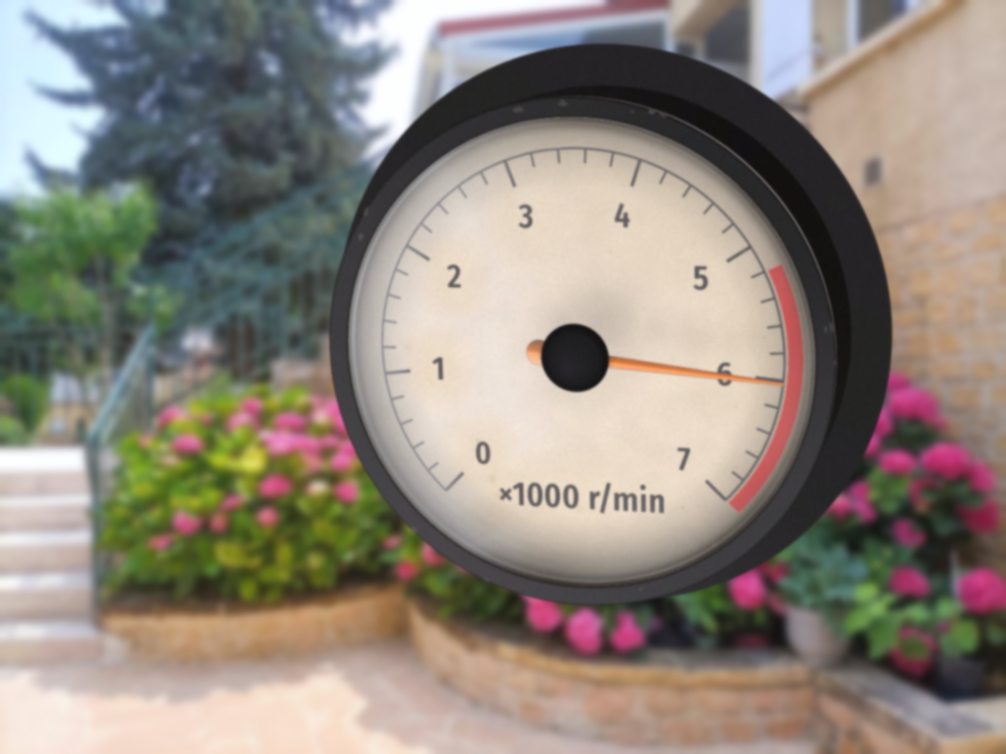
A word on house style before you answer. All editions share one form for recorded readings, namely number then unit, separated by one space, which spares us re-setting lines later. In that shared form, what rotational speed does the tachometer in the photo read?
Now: 6000 rpm
